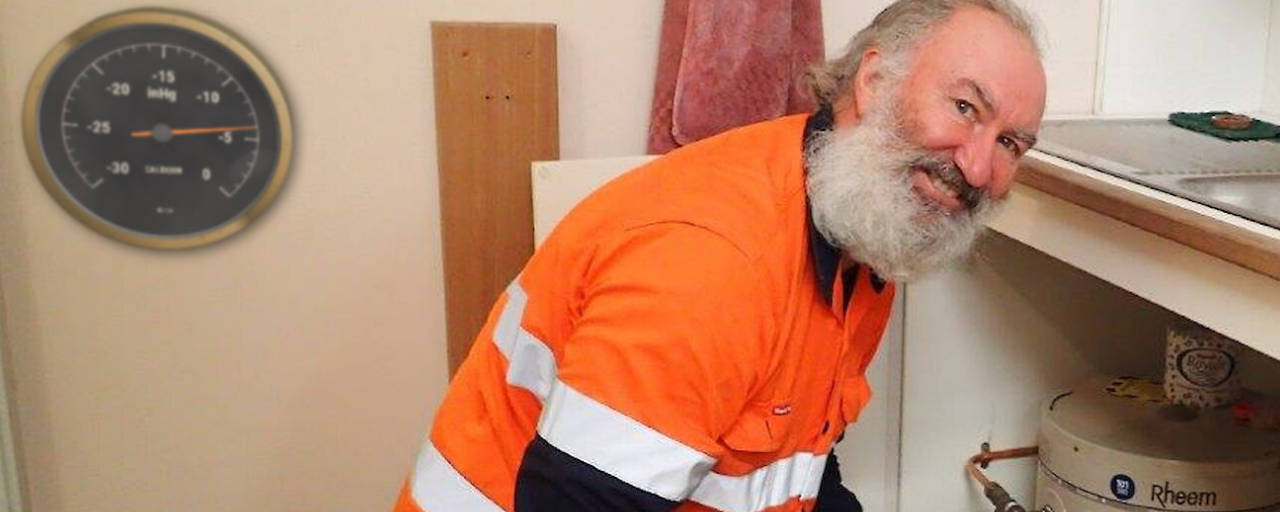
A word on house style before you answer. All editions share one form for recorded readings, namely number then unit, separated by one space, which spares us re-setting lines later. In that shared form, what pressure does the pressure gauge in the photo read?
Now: -6 inHg
